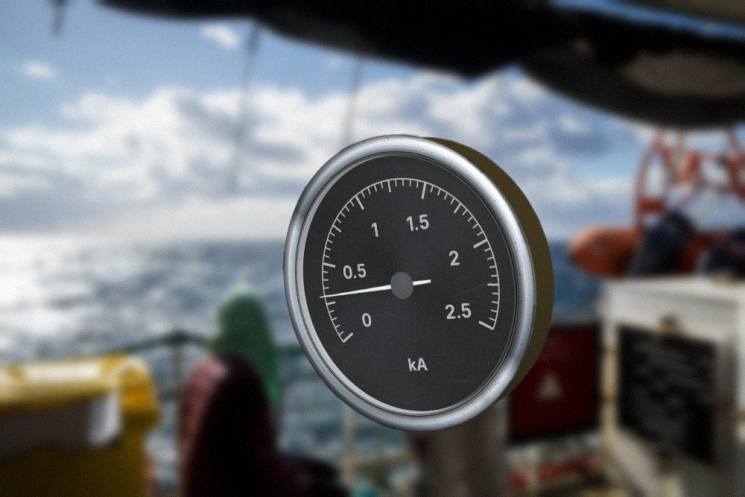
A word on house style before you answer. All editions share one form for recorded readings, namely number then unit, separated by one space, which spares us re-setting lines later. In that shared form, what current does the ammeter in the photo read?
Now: 0.3 kA
